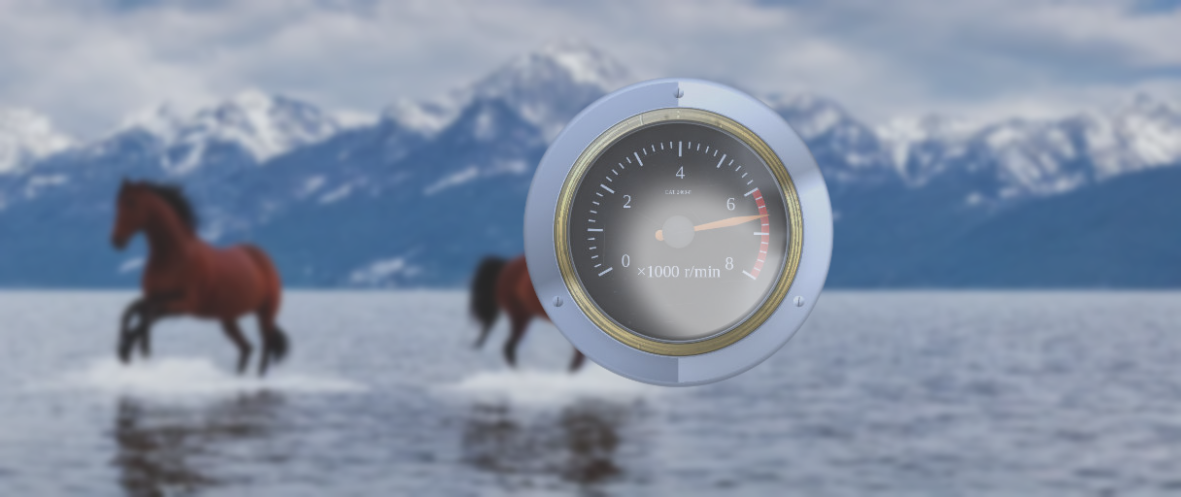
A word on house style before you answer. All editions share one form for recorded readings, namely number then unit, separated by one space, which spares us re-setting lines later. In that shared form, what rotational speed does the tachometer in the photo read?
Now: 6600 rpm
